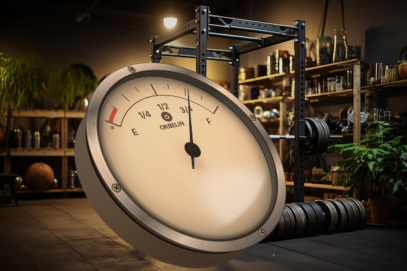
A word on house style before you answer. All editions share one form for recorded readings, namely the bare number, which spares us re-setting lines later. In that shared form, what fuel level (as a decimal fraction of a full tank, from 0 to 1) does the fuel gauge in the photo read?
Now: 0.75
